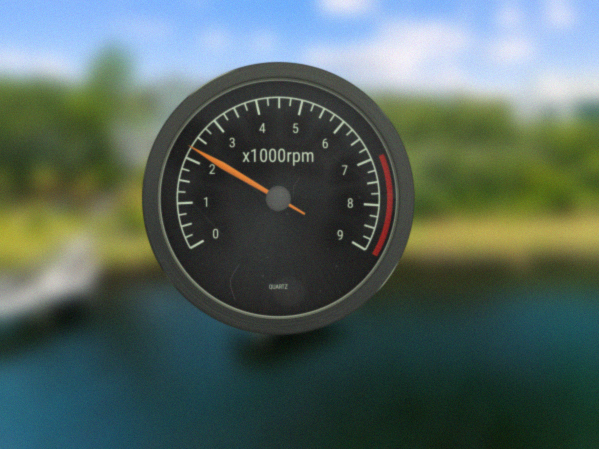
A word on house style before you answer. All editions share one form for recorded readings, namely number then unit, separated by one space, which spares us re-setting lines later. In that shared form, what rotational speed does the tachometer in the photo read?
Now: 2250 rpm
